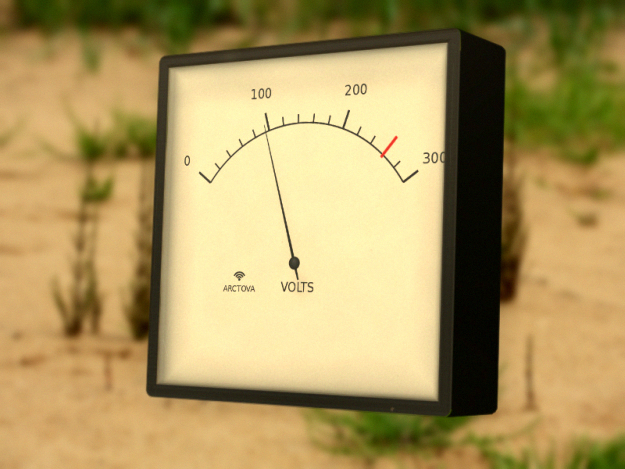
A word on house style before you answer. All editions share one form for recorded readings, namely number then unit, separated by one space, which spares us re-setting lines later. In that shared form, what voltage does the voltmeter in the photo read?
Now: 100 V
